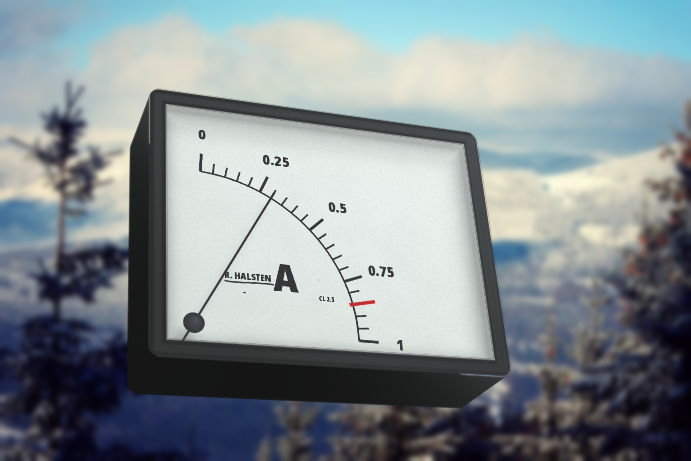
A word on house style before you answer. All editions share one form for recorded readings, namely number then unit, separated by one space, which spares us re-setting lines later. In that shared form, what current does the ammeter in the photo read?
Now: 0.3 A
